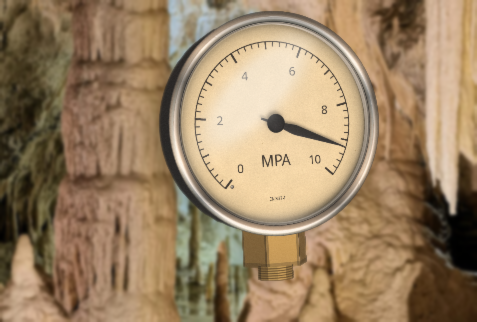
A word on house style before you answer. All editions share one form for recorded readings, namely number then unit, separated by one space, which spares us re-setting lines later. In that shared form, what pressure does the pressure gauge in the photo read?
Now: 9.2 MPa
